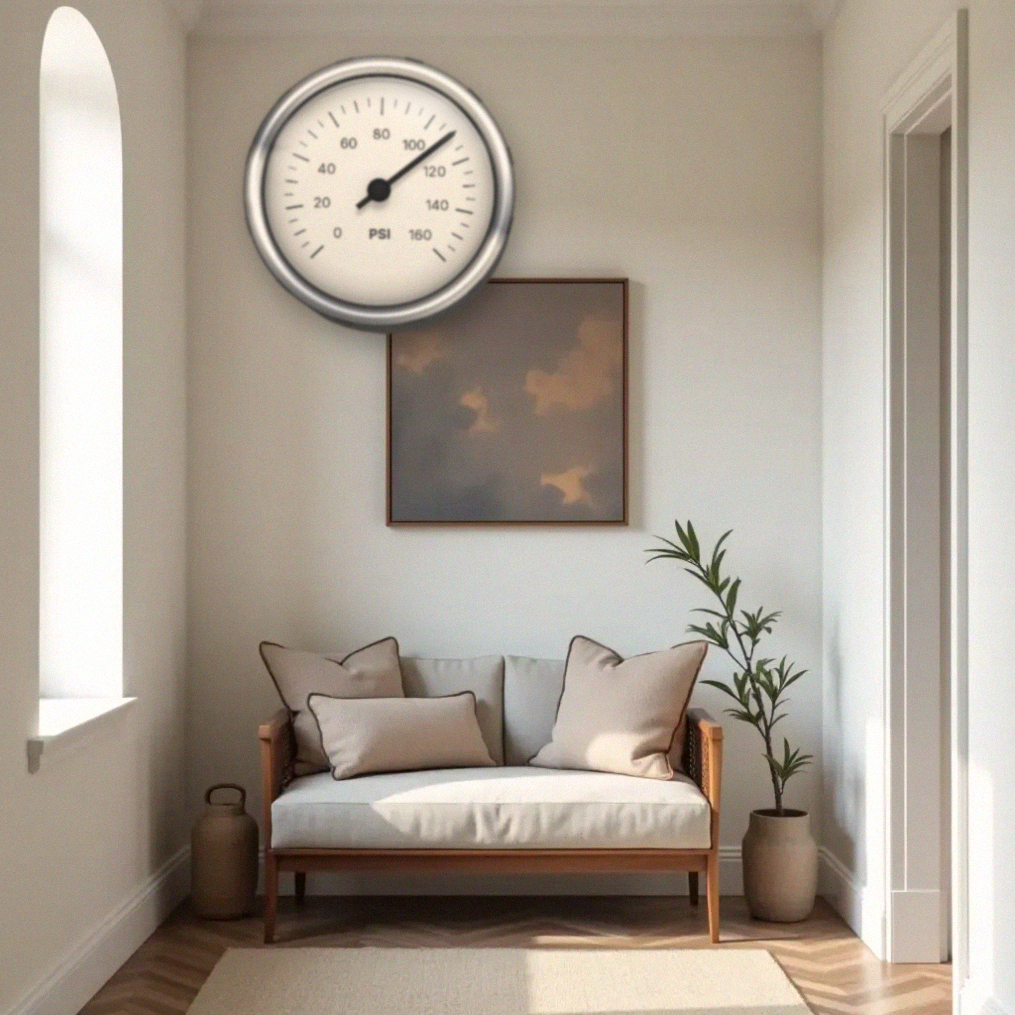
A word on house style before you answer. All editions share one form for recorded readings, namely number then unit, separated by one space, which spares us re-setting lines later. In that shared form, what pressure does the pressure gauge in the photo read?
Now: 110 psi
